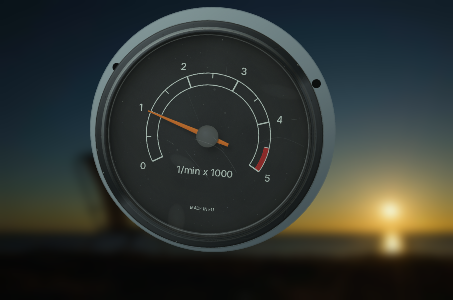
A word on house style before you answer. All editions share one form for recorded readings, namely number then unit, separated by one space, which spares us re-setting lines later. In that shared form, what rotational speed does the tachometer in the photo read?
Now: 1000 rpm
